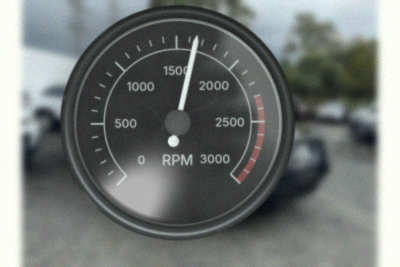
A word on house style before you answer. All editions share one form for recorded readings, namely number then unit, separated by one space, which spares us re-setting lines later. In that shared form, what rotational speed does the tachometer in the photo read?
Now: 1650 rpm
